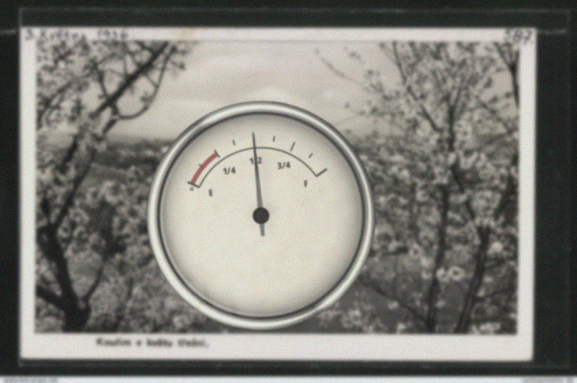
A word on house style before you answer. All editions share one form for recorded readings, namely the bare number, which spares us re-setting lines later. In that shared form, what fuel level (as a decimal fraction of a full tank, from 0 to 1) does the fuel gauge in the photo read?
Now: 0.5
